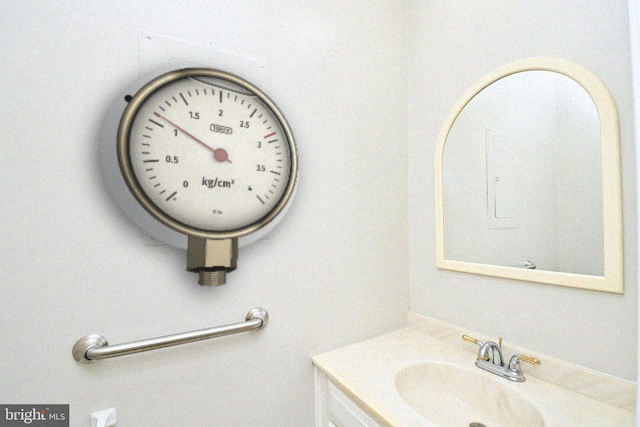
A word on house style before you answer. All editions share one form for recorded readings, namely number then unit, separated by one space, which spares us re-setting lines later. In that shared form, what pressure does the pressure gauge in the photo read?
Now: 1.1 kg/cm²
